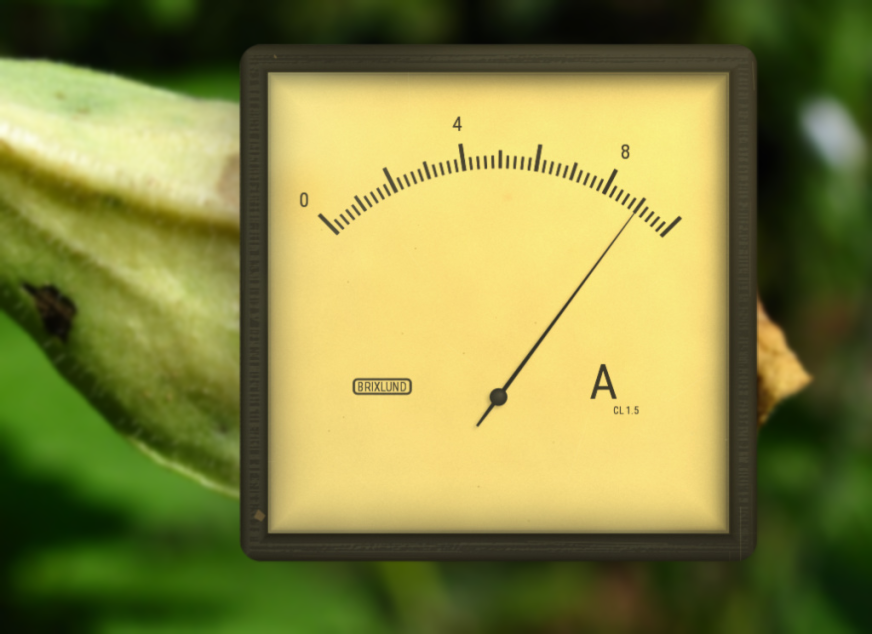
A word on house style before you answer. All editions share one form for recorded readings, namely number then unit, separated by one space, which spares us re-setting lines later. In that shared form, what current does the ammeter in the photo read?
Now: 9 A
